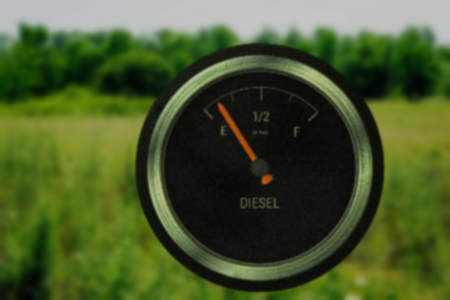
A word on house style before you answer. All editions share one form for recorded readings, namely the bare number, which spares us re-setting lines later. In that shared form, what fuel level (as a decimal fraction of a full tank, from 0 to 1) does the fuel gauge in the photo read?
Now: 0.125
